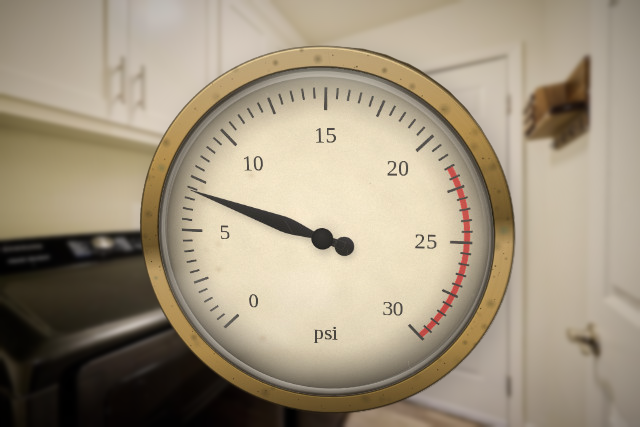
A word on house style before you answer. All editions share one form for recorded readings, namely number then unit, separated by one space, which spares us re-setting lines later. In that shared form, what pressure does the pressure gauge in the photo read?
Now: 7 psi
